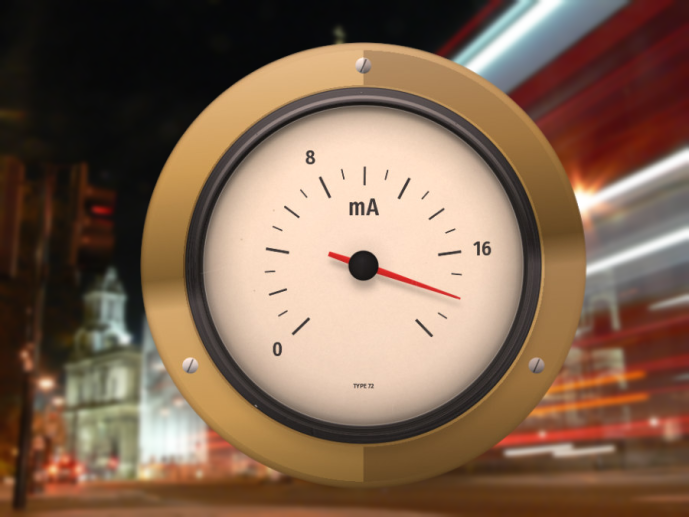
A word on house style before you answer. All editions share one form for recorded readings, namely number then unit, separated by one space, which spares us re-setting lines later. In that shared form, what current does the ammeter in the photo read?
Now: 18 mA
